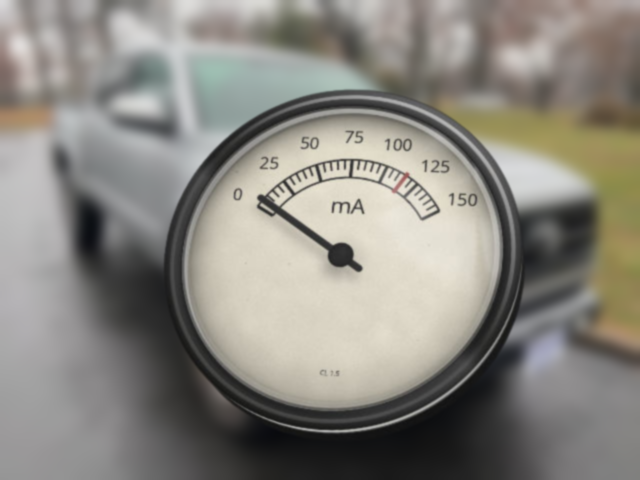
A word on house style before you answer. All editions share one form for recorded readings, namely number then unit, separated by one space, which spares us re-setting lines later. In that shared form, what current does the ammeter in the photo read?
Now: 5 mA
